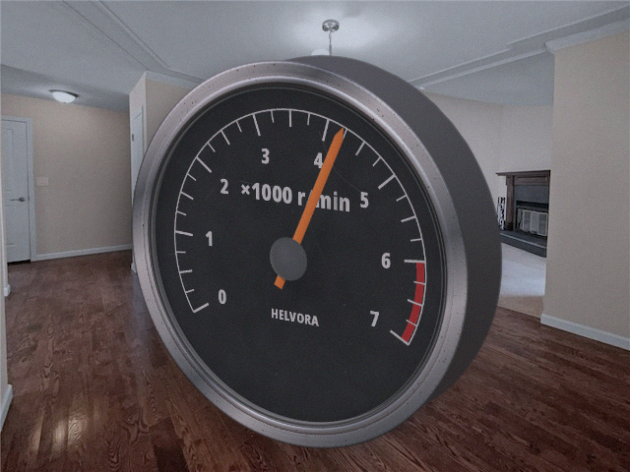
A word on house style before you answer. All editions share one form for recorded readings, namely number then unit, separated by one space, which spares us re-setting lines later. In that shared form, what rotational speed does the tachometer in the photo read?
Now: 4250 rpm
